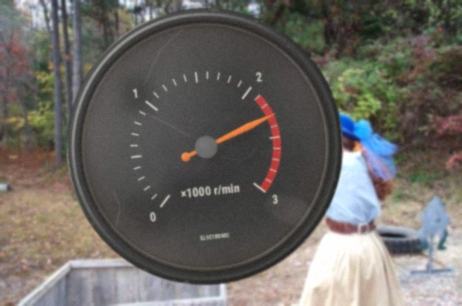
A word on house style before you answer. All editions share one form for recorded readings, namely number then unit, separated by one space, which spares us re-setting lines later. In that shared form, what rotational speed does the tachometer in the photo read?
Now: 2300 rpm
